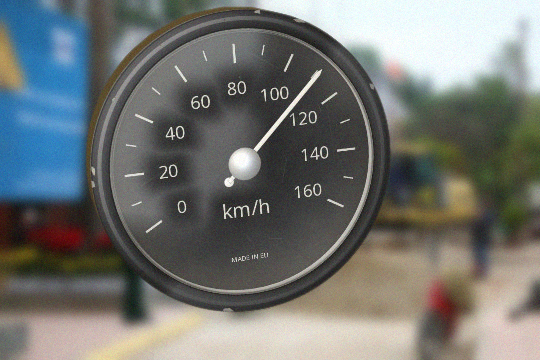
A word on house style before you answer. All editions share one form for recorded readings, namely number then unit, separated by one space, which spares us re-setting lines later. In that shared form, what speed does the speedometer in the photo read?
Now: 110 km/h
